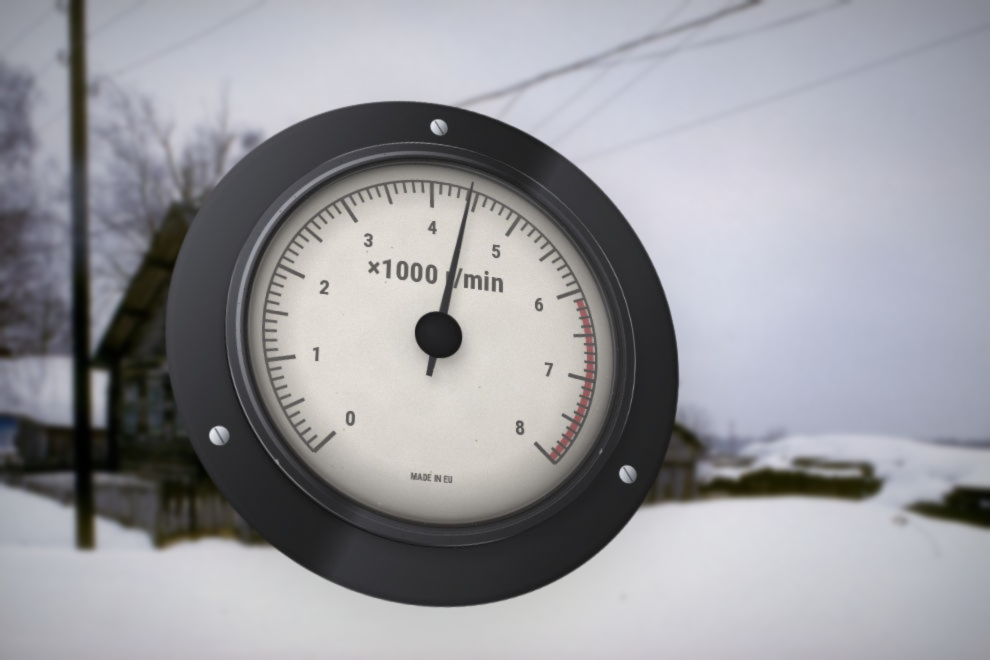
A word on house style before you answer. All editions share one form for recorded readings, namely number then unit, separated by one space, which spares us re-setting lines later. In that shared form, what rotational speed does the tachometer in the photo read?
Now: 4400 rpm
